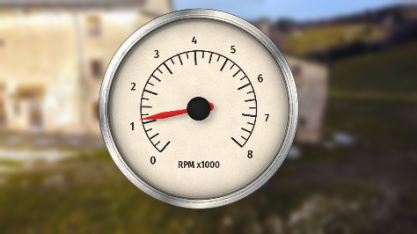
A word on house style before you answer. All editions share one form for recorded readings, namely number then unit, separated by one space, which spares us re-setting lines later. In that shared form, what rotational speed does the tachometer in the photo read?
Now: 1125 rpm
